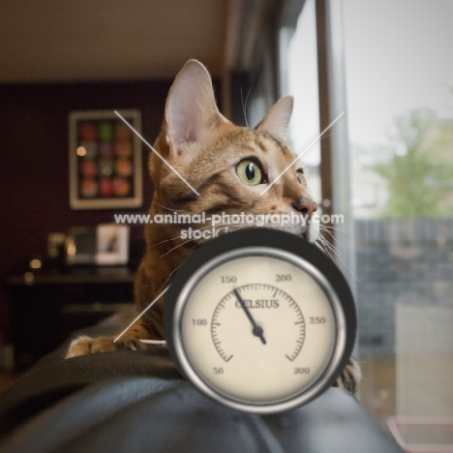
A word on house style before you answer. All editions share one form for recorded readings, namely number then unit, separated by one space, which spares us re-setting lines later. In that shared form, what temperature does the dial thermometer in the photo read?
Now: 150 °C
